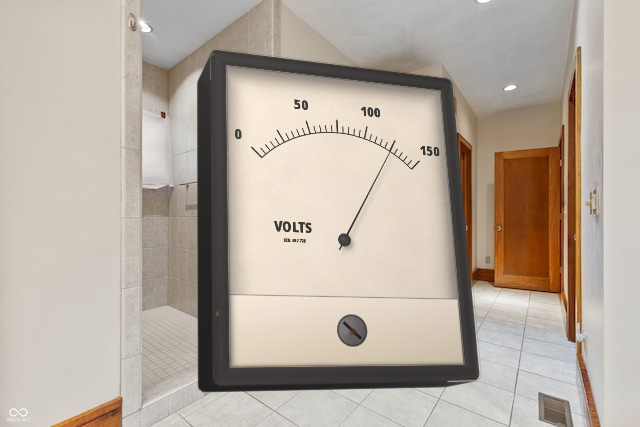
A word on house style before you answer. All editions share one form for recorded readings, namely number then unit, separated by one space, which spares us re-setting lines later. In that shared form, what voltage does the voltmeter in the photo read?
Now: 125 V
